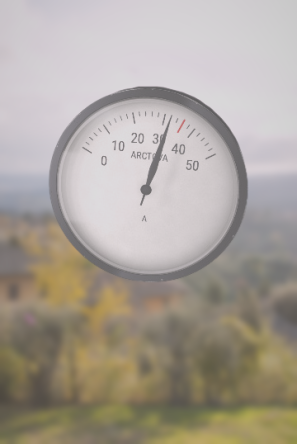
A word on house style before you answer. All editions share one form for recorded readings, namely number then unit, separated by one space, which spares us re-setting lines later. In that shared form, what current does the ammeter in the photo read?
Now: 32 A
